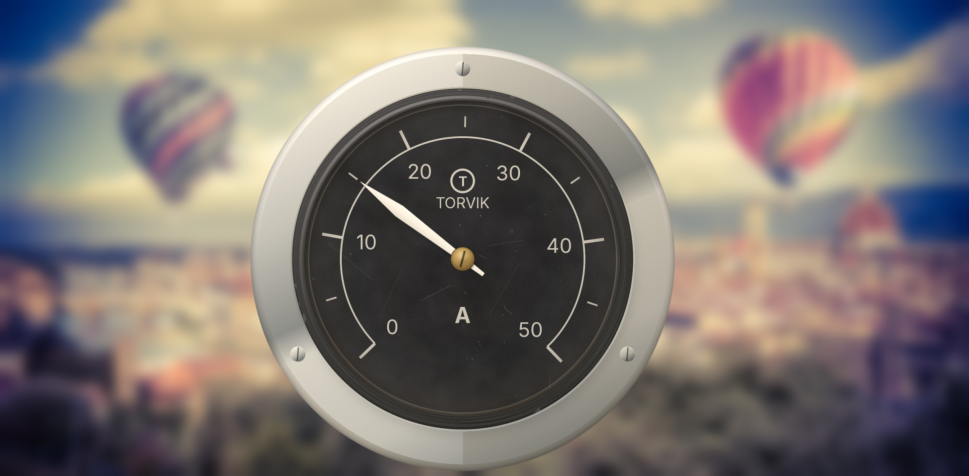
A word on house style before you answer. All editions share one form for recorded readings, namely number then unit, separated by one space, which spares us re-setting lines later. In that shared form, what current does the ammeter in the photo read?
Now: 15 A
